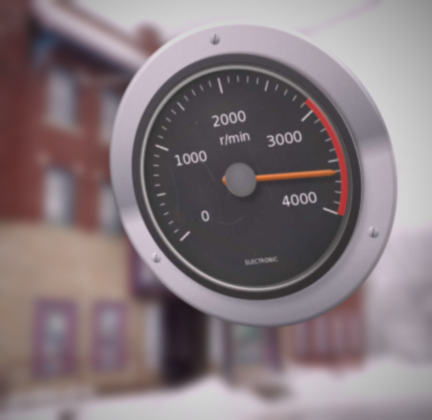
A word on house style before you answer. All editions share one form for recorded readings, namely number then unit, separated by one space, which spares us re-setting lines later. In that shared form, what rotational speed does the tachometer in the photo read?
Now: 3600 rpm
